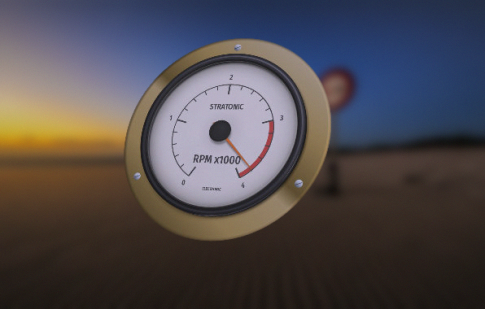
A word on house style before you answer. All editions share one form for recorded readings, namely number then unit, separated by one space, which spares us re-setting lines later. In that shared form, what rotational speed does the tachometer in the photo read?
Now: 3800 rpm
